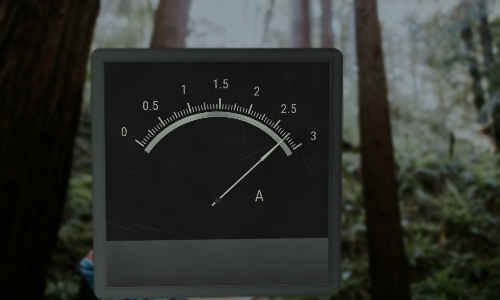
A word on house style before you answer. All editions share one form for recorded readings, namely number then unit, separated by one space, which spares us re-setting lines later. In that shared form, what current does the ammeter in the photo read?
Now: 2.75 A
